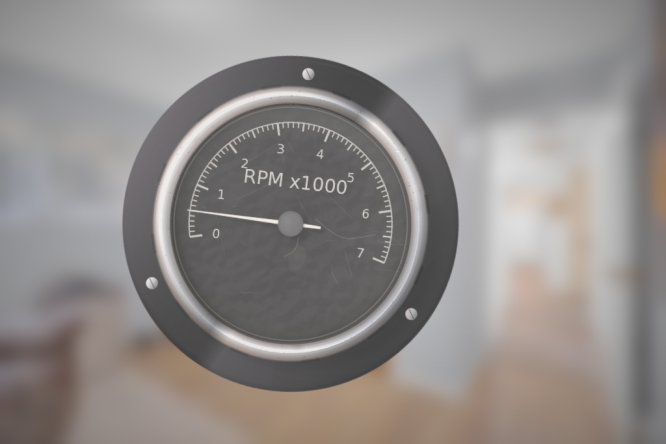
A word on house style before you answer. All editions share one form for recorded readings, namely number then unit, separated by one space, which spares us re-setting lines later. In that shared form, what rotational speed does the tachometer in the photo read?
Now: 500 rpm
